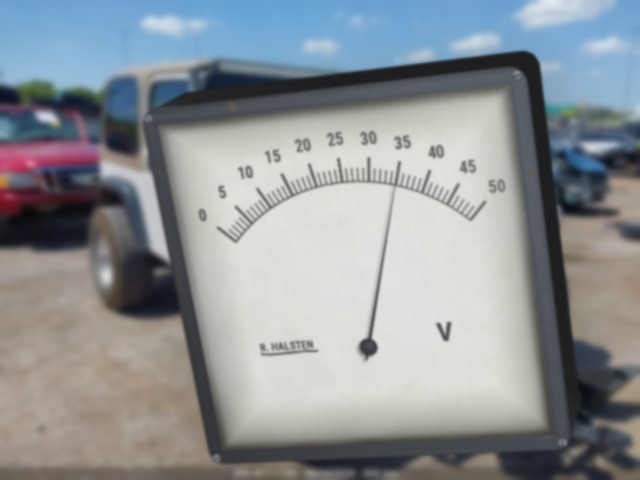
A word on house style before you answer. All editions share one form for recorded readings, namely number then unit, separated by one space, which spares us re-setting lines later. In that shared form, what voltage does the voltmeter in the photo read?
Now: 35 V
